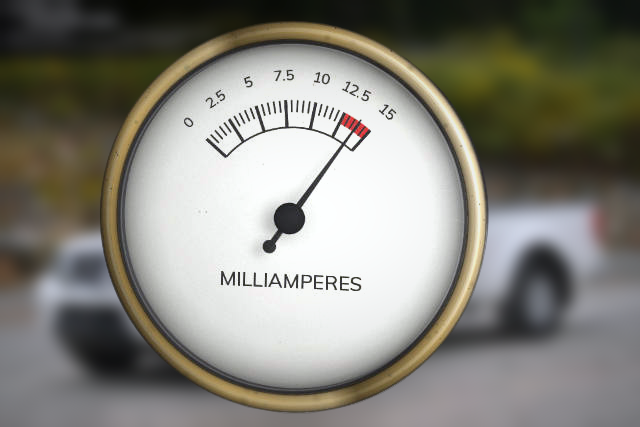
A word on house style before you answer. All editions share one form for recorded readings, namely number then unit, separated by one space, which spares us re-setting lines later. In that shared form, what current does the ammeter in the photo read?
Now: 14 mA
